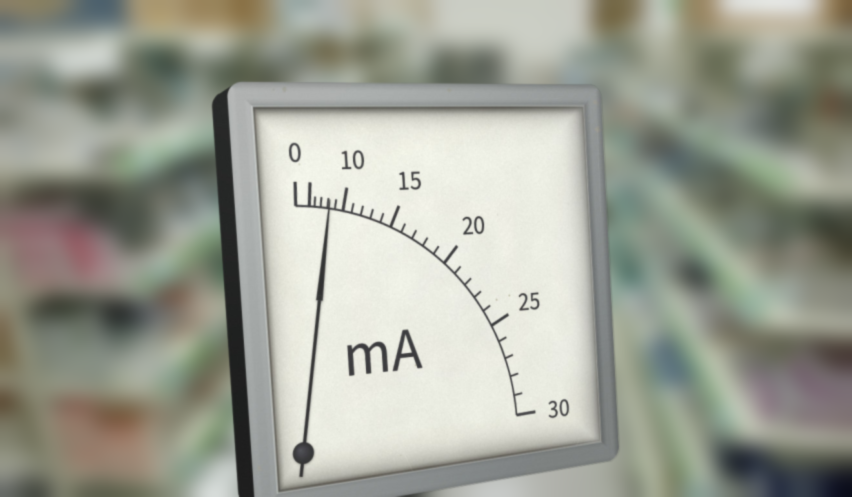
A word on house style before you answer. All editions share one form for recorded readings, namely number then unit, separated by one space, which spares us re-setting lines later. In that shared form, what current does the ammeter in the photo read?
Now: 8 mA
